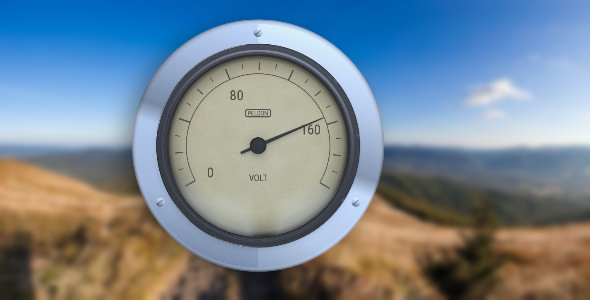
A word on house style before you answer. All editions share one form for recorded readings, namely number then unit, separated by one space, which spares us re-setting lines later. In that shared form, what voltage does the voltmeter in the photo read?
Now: 155 V
